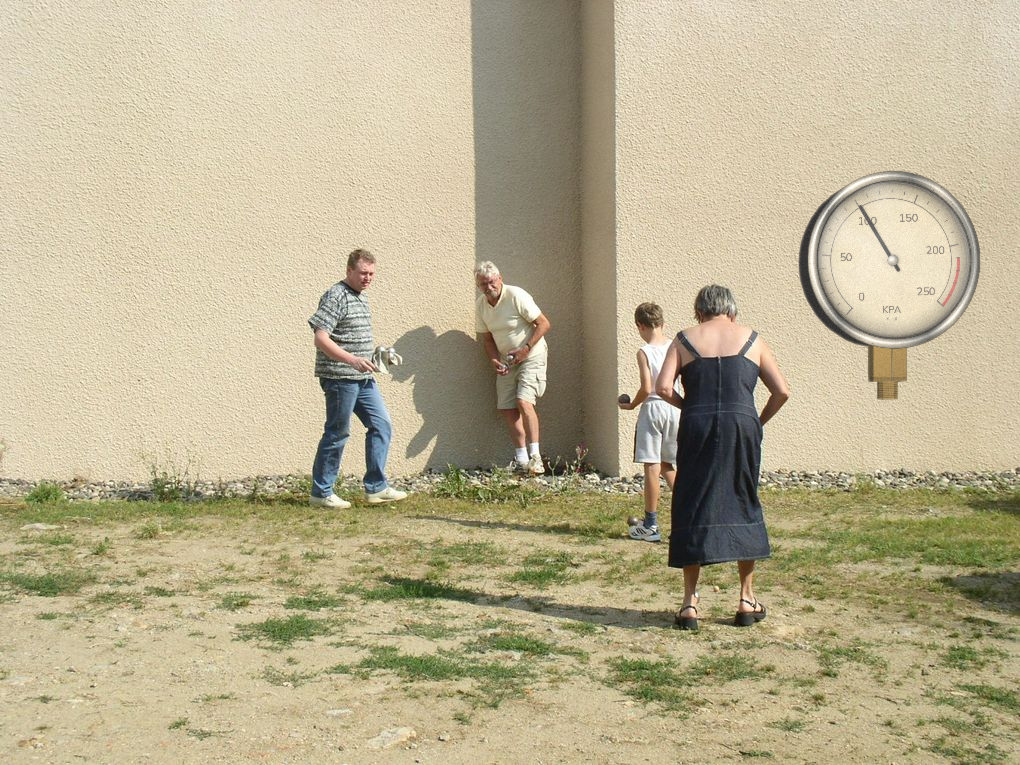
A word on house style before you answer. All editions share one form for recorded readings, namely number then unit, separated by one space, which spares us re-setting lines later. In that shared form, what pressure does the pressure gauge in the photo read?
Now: 100 kPa
